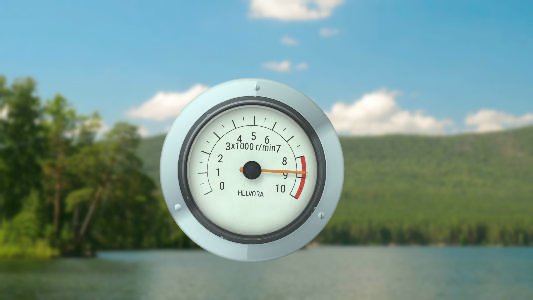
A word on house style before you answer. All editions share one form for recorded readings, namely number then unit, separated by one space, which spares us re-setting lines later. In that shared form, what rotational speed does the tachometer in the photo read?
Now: 8750 rpm
